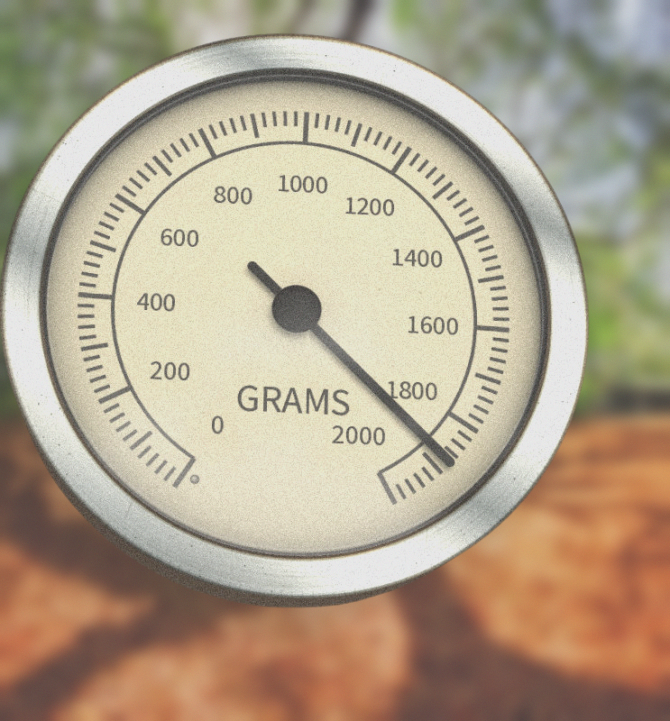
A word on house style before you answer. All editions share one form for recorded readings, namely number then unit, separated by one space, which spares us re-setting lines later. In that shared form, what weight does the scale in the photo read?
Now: 1880 g
